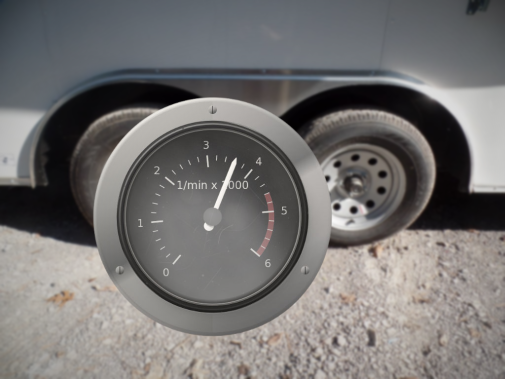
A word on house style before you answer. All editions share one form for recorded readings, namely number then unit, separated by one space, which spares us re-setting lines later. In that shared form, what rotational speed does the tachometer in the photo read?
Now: 3600 rpm
